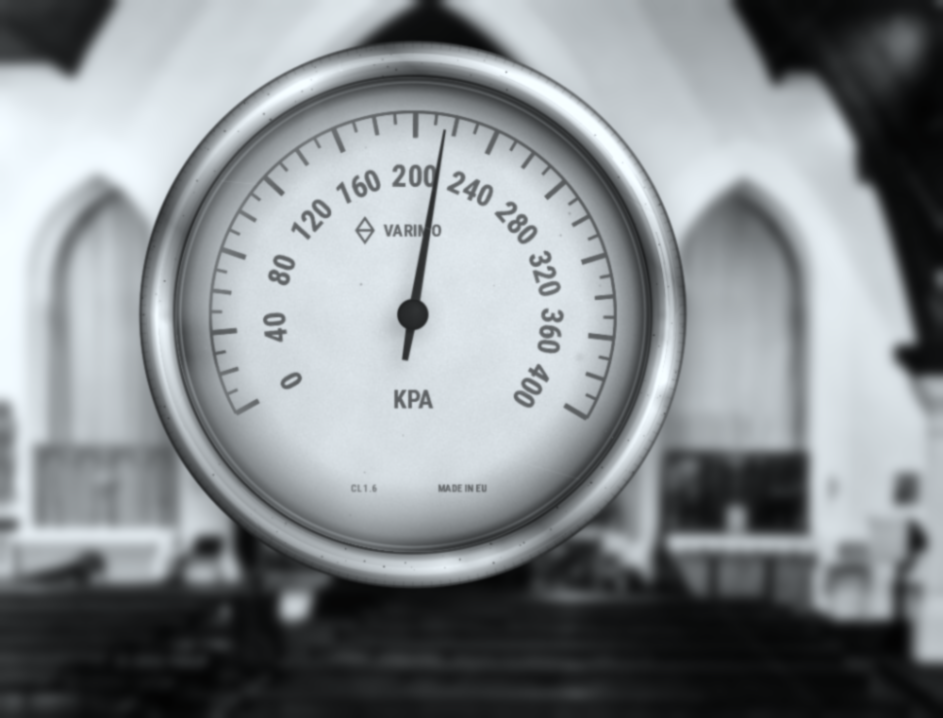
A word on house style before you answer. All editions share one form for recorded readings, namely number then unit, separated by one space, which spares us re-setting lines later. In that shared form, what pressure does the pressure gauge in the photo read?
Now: 215 kPa
